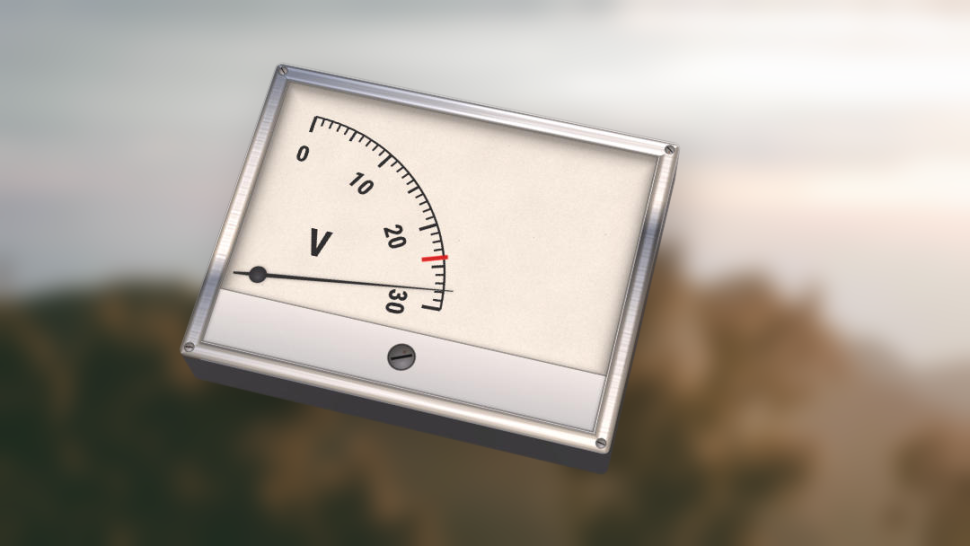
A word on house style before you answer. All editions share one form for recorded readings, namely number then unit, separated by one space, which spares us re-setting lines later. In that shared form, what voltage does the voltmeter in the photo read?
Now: 28 V
